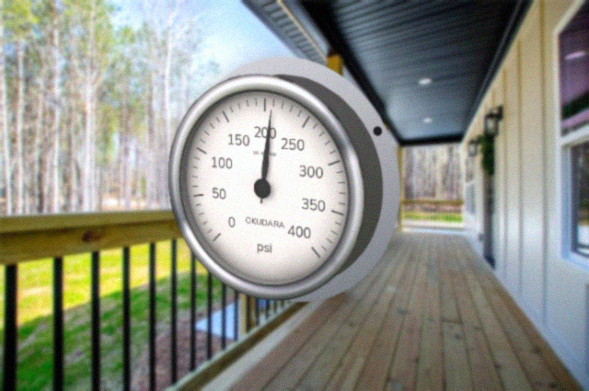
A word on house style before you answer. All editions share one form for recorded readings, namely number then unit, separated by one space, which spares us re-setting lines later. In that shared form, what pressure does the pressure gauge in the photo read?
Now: 210 psi
